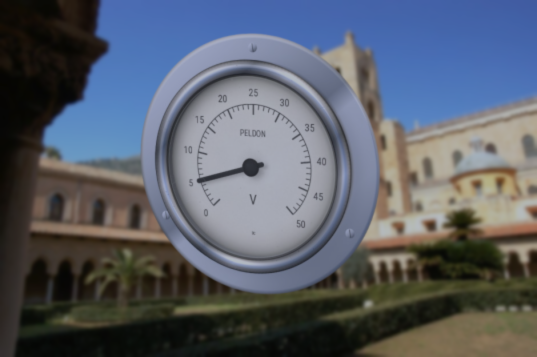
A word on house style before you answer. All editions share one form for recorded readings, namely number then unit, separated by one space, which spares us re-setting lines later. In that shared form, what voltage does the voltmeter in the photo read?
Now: 5 V
